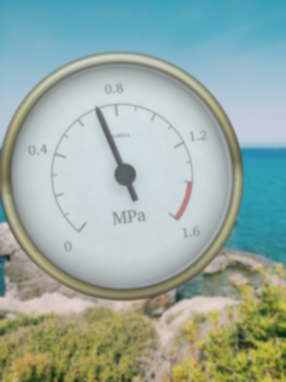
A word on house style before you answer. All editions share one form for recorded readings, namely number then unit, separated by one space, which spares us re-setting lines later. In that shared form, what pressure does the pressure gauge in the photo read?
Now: 0.7 MPa
